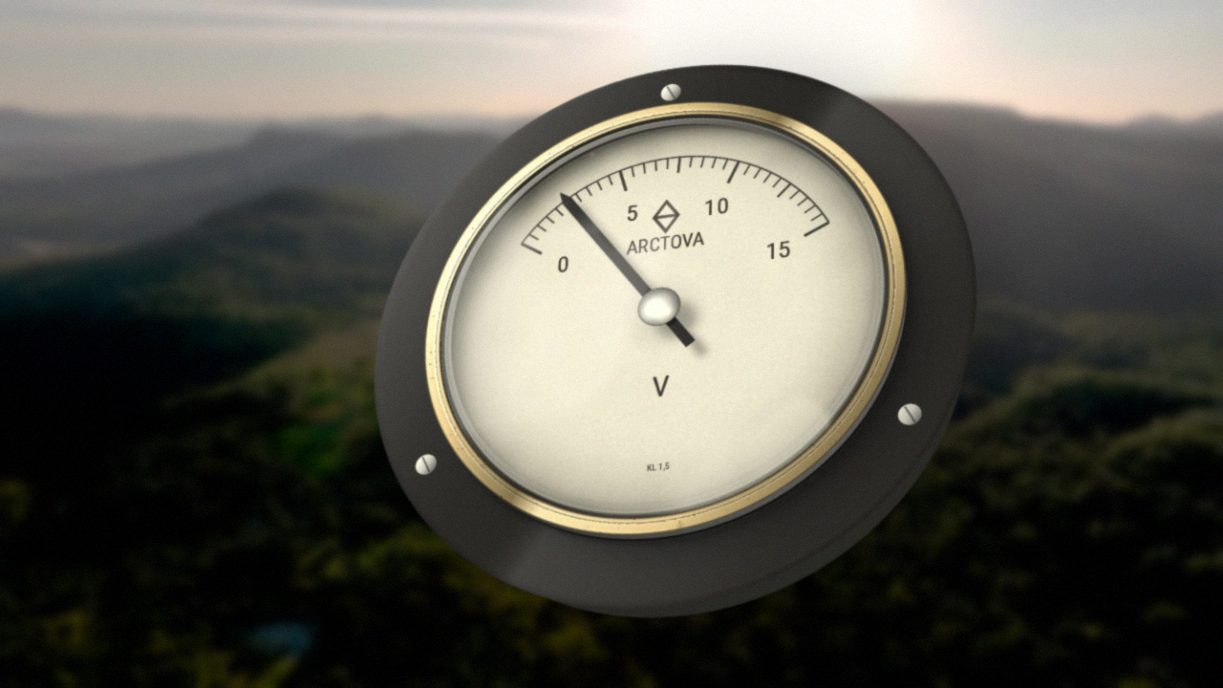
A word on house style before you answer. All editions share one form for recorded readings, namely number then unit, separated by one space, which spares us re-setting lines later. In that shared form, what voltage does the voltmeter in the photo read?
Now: 2.5 V
